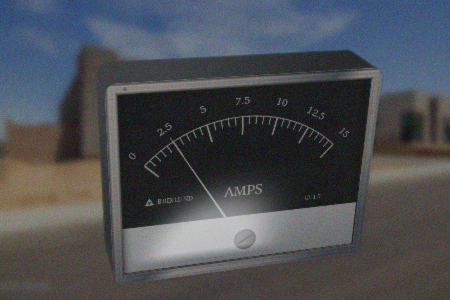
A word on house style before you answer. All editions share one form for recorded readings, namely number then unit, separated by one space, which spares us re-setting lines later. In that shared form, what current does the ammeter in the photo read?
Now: 2.5 A
